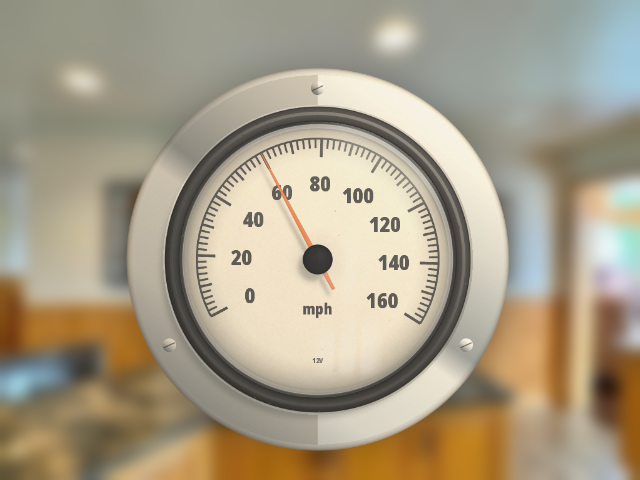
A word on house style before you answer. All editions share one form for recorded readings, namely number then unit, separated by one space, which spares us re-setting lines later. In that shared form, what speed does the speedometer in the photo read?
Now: 60 mph
